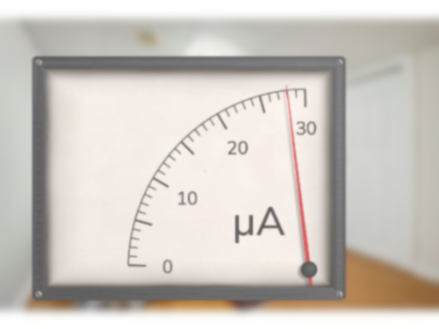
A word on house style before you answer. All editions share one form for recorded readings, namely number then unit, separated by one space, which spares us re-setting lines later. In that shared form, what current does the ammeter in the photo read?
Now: 28 µA
